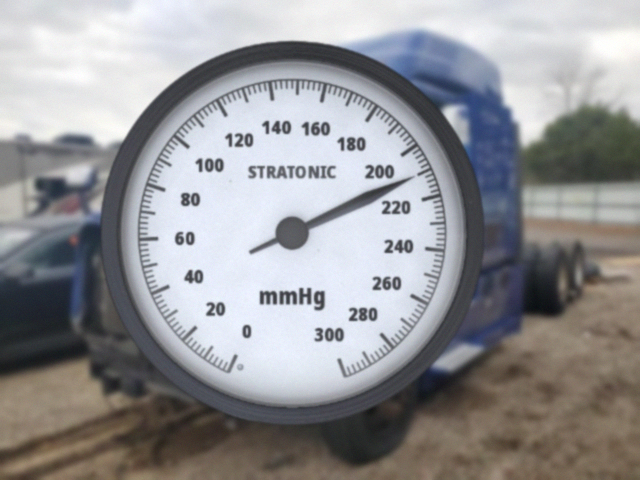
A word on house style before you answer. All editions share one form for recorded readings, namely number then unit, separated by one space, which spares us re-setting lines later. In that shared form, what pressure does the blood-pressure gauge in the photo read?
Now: 210 mmHg
